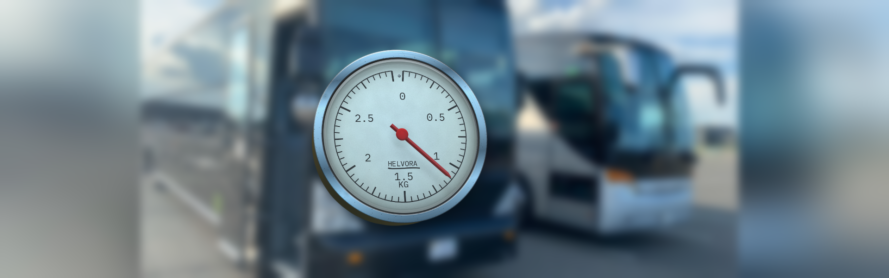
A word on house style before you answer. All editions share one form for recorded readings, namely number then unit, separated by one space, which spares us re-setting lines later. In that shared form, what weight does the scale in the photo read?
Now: 1.1 kg
